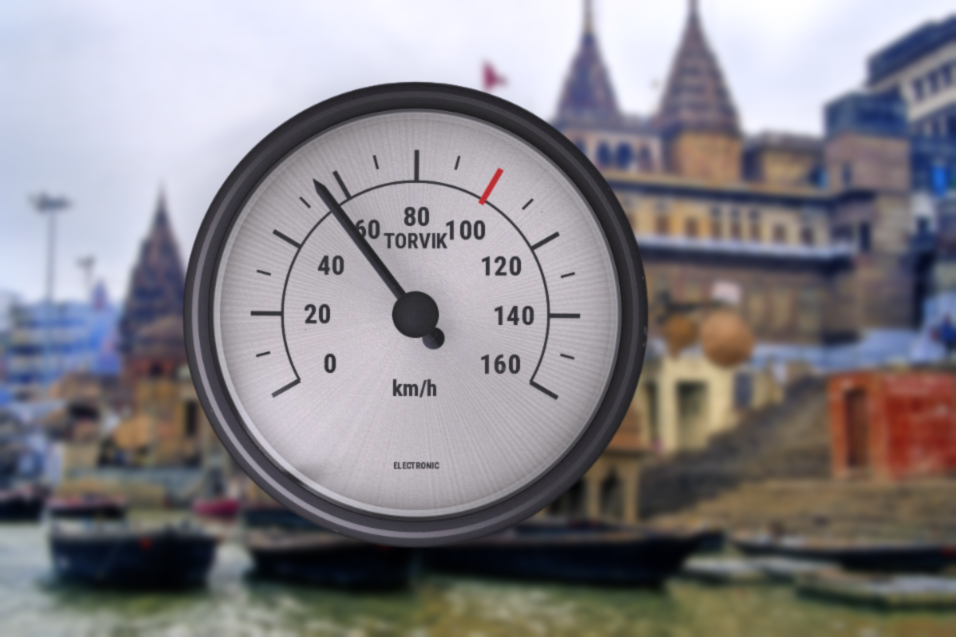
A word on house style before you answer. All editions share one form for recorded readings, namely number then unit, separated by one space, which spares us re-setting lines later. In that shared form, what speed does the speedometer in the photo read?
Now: 55 km/h
